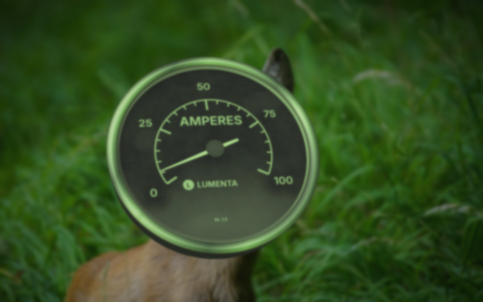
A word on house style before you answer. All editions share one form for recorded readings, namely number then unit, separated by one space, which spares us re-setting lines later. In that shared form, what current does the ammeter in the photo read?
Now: 5 A
